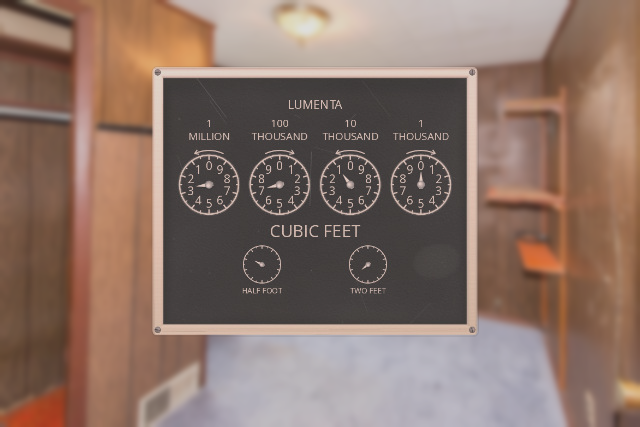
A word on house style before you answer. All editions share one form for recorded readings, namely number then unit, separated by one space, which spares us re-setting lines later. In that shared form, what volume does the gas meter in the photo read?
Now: 271000 ft³
